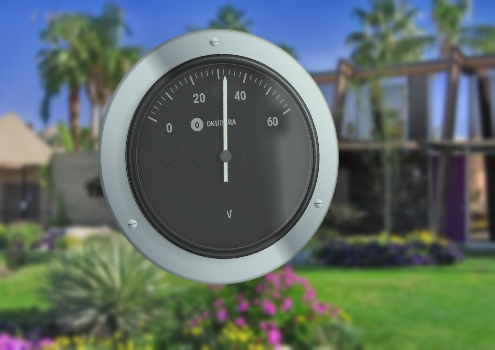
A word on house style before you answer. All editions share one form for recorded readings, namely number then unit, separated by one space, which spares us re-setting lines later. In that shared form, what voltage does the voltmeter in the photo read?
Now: 32 V
